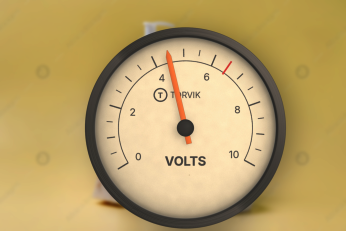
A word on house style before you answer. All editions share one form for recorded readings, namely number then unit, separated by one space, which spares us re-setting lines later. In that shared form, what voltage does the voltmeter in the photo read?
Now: 4.5 V
